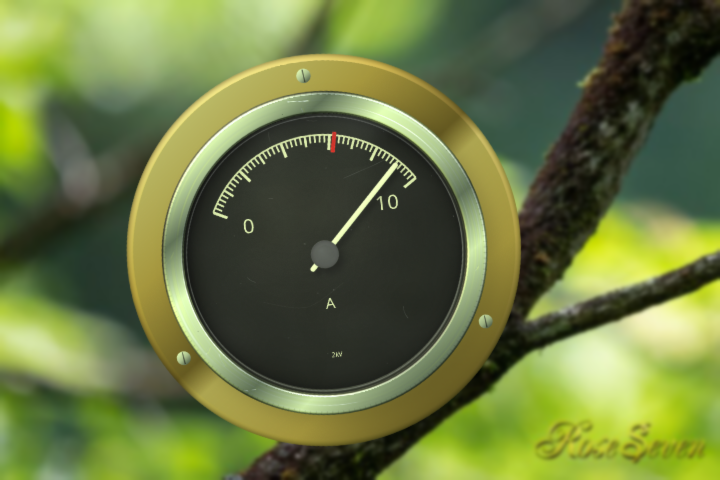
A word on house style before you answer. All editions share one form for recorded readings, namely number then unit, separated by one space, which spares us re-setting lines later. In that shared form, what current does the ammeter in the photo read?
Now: 9 A
